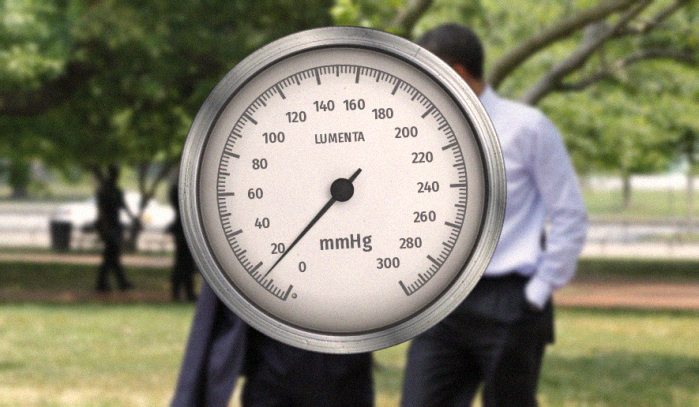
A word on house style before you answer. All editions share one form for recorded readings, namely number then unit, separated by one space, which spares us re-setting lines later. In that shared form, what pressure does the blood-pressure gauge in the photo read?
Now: 14 mmHg
